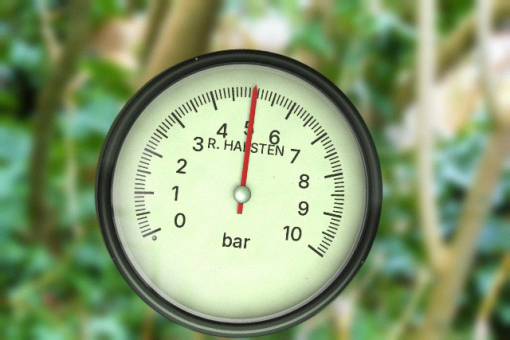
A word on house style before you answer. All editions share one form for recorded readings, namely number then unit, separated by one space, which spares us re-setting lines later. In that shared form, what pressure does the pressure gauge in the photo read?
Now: 5 bar
